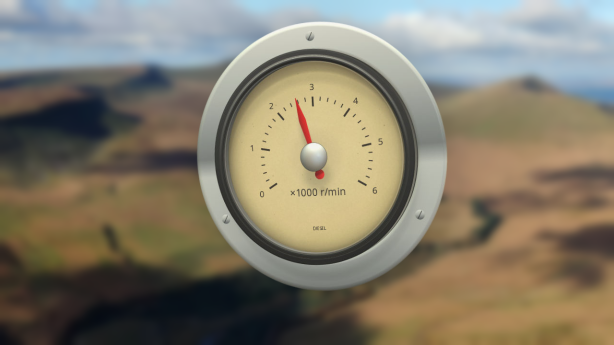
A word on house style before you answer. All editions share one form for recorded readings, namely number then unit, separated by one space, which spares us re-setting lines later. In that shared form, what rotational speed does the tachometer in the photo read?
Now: 2600 rpm
